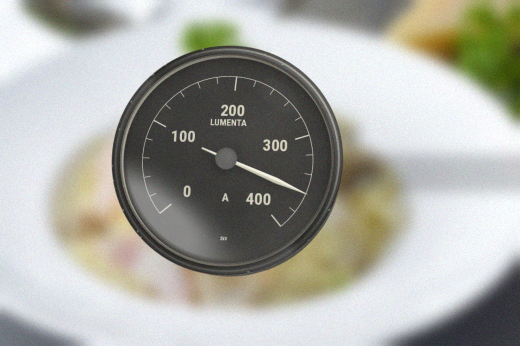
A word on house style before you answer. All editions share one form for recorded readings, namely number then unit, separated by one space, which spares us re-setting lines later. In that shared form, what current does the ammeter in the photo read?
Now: 360 A
